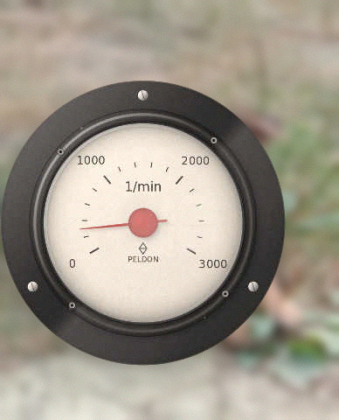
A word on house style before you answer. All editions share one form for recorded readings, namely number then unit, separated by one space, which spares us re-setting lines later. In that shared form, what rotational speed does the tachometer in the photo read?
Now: 300 rpm
